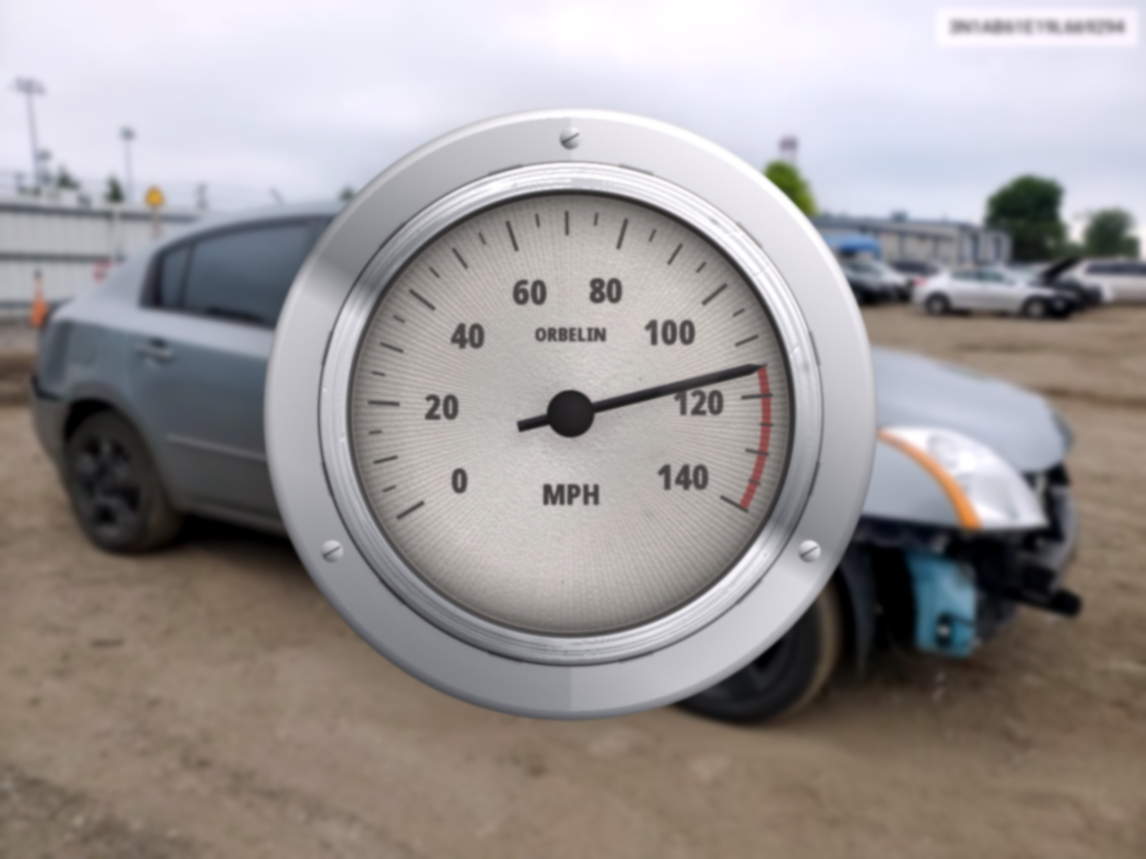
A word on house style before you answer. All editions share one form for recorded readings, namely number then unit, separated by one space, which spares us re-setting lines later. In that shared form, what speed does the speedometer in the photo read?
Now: 115 mph
